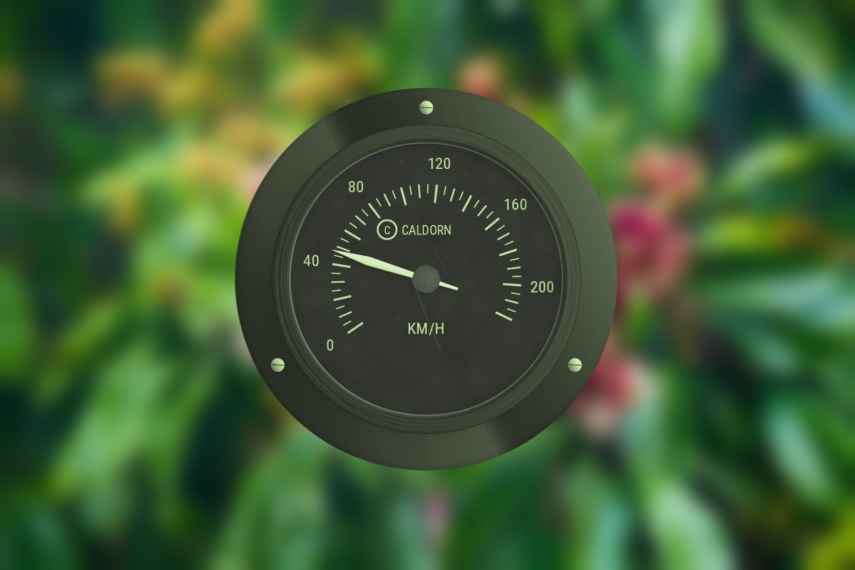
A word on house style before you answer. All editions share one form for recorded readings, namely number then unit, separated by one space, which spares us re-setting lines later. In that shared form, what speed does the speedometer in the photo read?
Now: 47.5 km/h
